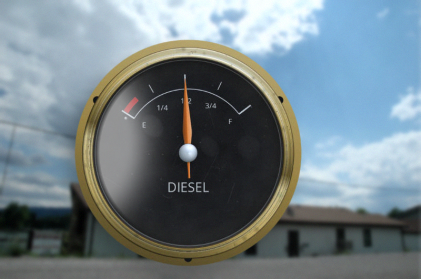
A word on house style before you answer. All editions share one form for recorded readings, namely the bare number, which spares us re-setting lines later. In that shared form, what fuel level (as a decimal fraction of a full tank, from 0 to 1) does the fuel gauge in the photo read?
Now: 0.5
